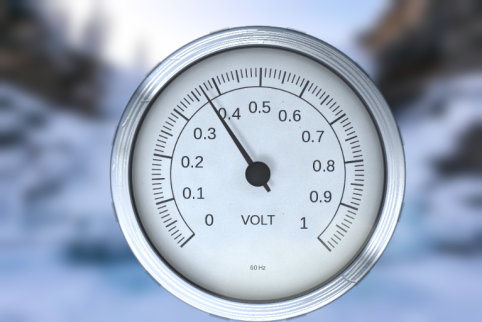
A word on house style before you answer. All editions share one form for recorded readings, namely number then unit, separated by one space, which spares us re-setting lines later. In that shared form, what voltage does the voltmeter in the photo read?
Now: 0.37 V
